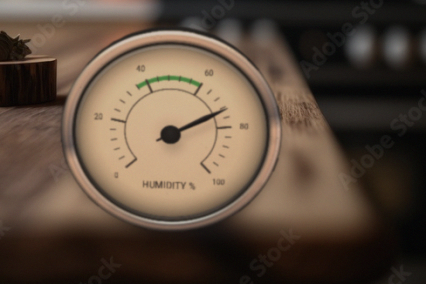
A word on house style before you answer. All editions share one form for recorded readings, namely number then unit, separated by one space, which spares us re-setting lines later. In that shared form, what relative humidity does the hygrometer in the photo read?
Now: 72 %
